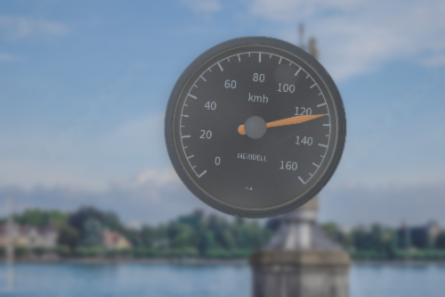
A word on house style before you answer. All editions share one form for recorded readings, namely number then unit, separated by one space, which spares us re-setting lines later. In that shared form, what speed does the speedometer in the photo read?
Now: 125 km/h
